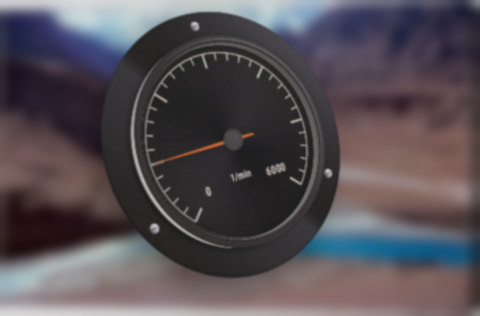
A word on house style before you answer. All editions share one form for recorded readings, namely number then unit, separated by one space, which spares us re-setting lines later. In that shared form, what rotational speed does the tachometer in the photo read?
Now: 1000 rpm
